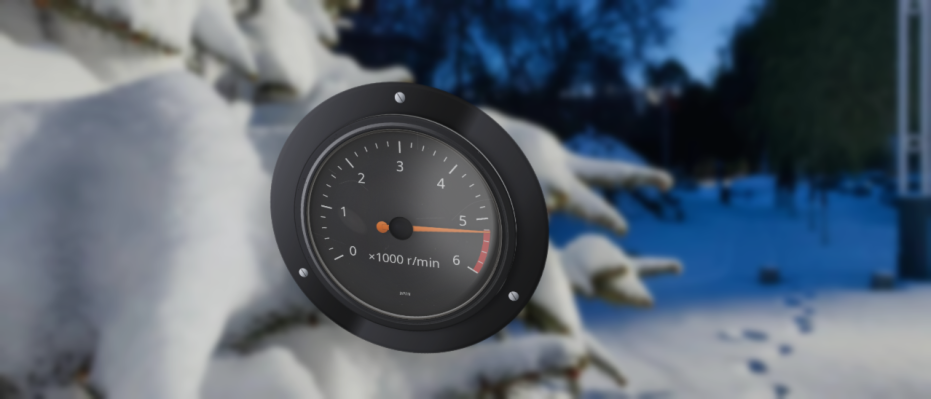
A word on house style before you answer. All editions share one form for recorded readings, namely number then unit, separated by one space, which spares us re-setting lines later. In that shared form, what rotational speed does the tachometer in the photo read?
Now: 5200 rpm
